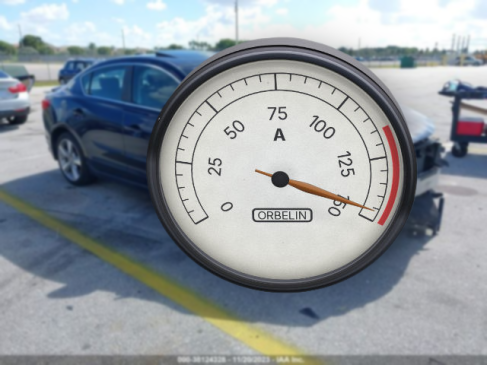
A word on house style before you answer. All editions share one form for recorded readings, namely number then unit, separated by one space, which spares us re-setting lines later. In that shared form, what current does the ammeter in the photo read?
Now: 145 A
